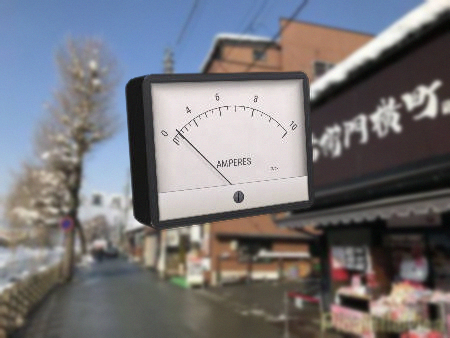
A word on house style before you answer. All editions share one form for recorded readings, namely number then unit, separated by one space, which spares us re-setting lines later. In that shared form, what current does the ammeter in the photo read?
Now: 2 A
